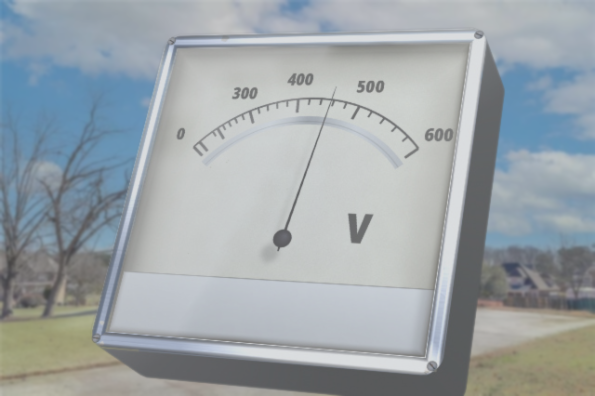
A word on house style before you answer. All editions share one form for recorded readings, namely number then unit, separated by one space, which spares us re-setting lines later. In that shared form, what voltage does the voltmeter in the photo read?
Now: 460 V
